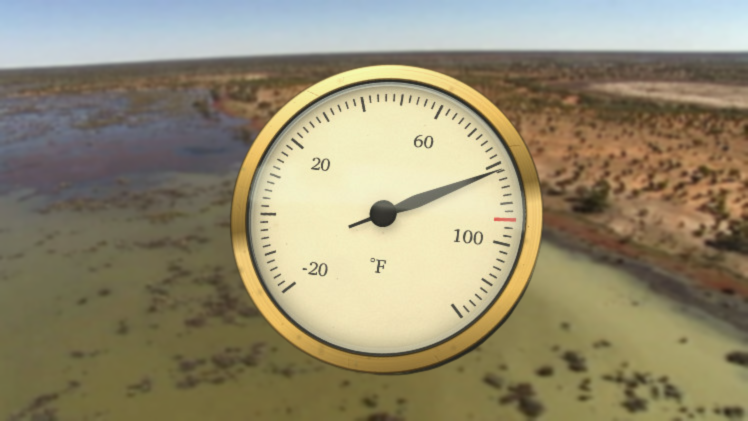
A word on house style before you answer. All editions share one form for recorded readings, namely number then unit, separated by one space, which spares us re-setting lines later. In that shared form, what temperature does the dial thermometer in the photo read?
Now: 82 °F
